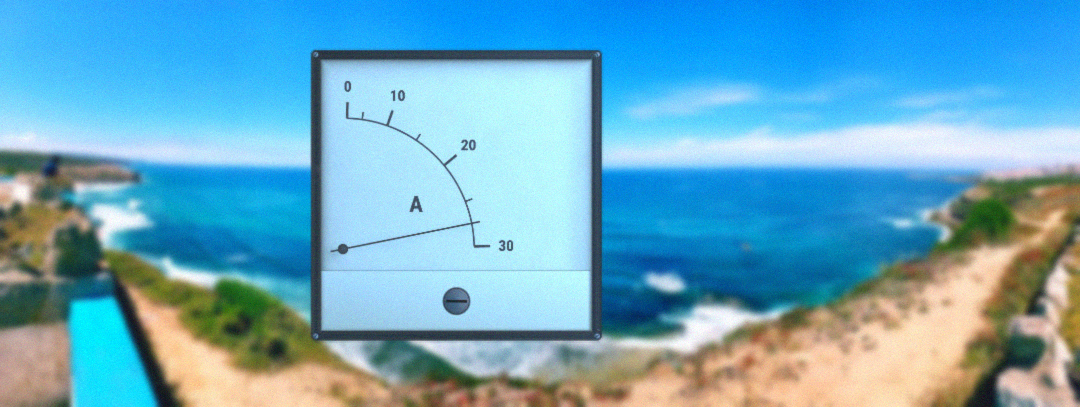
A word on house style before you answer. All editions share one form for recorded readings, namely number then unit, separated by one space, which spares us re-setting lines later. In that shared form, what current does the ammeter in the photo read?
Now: 27.5 A
